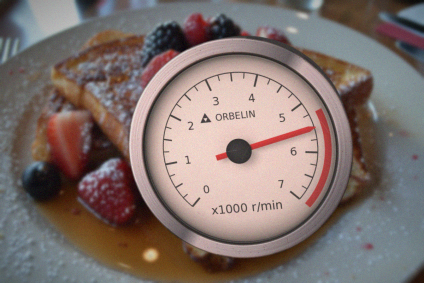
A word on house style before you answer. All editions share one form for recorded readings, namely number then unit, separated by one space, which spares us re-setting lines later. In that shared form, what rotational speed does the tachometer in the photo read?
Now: 5500 rpm
